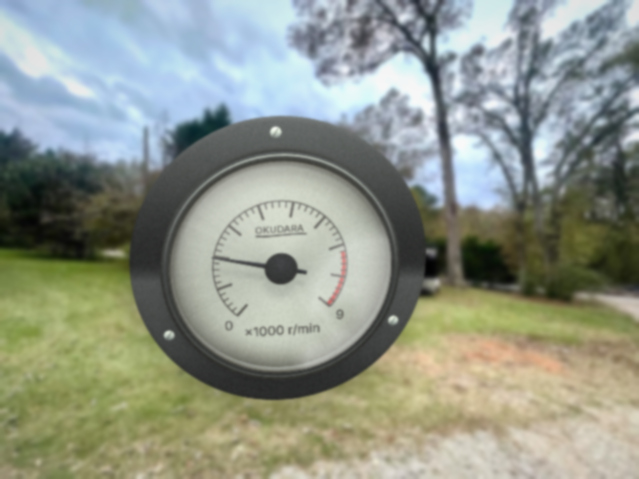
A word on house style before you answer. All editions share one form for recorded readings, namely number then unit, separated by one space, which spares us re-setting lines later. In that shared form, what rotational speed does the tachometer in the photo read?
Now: 2000 rpm
